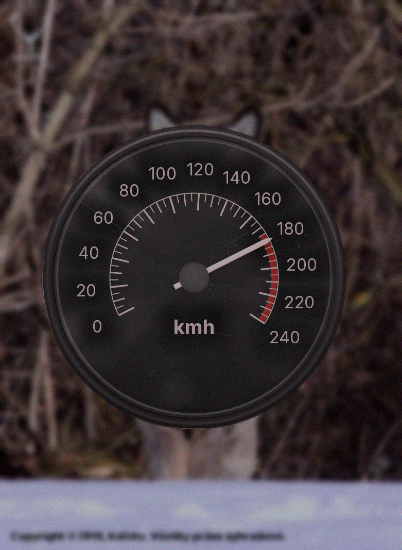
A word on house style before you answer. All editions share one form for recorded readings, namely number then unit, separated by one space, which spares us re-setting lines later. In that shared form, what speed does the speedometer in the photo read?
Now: 180 km/h
